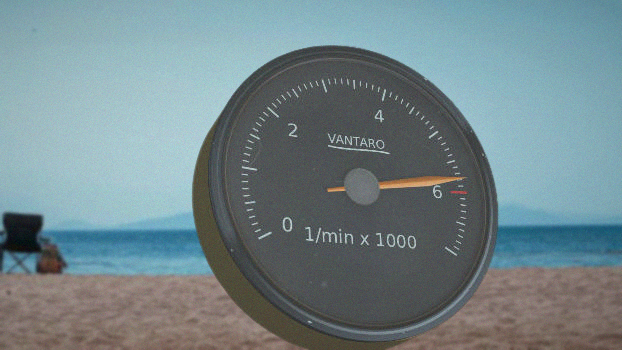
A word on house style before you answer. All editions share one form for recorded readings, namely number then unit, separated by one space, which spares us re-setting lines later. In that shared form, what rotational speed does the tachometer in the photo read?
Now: 5800 rpm
